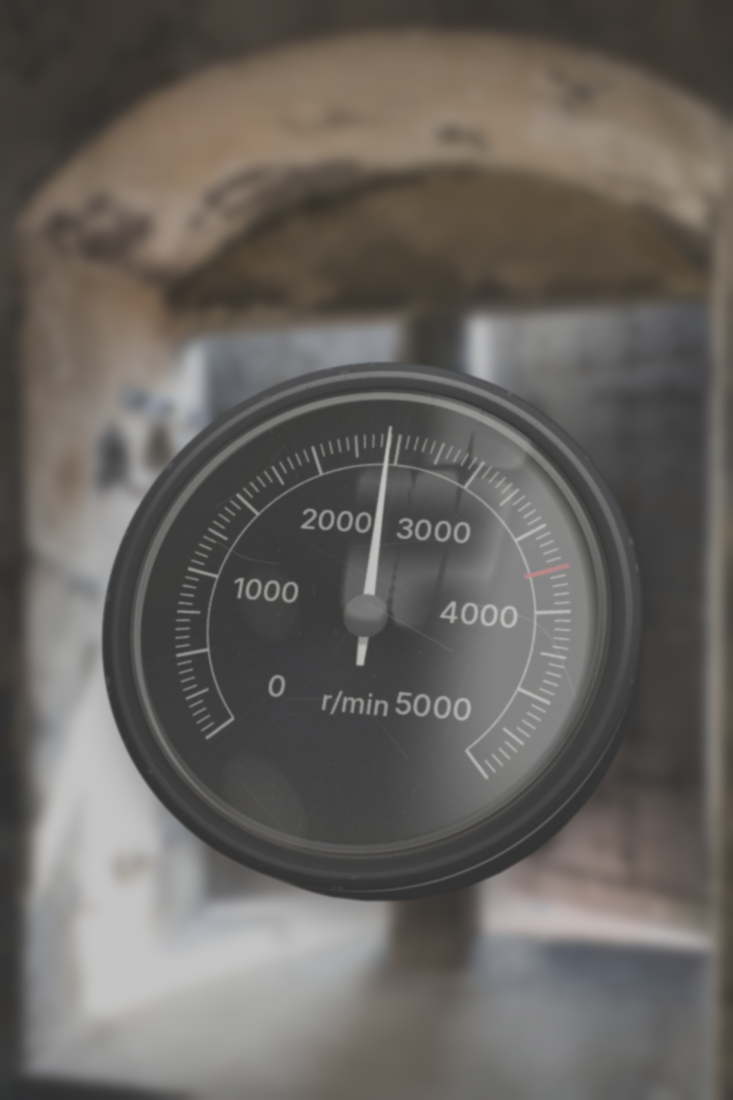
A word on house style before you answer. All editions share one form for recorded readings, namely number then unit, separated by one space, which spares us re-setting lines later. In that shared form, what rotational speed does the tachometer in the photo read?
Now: 2450 rpm
